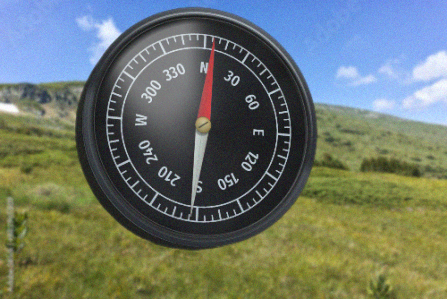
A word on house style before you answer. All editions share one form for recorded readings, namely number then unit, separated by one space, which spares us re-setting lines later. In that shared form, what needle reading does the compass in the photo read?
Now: 5 °
